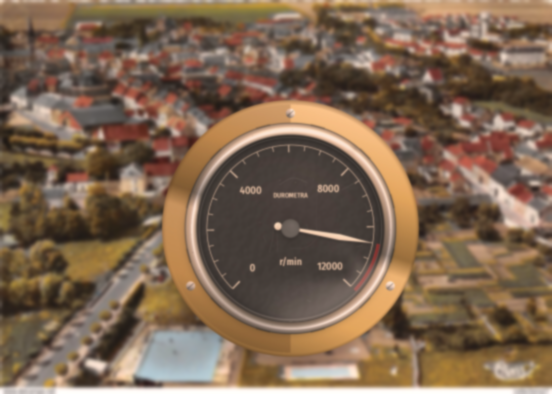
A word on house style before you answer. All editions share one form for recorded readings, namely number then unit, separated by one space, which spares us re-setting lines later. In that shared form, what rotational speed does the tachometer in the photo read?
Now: 10500 rpm
